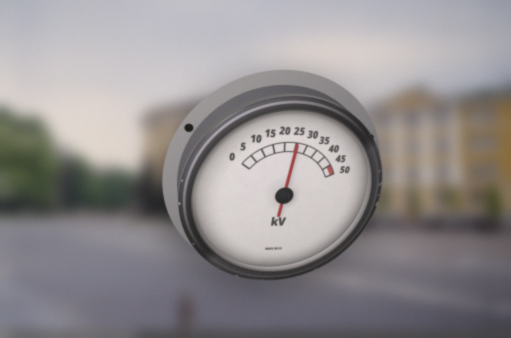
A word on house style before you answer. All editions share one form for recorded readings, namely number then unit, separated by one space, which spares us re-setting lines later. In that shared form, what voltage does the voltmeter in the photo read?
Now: 25 kV
